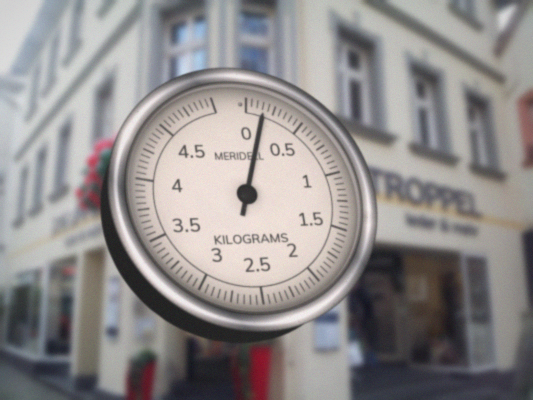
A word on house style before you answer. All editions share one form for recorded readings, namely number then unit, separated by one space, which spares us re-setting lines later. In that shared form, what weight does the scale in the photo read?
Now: 0.15 kg
